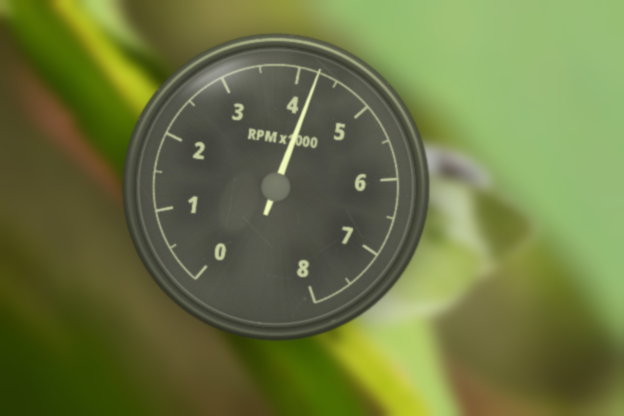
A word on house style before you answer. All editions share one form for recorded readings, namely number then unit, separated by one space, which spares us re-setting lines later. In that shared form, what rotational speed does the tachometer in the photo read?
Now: 4250 rpm
